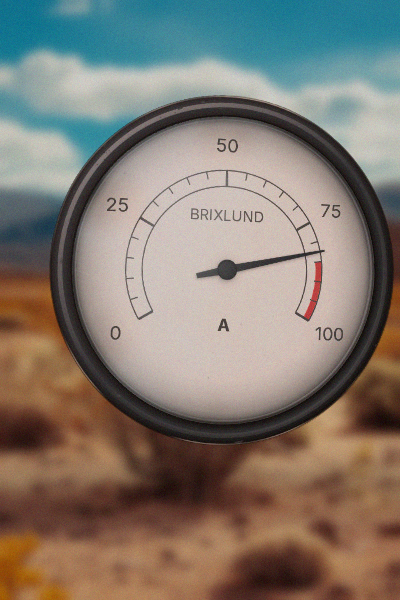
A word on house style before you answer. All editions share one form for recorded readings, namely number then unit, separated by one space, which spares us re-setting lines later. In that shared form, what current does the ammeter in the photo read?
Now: 82.5 A
